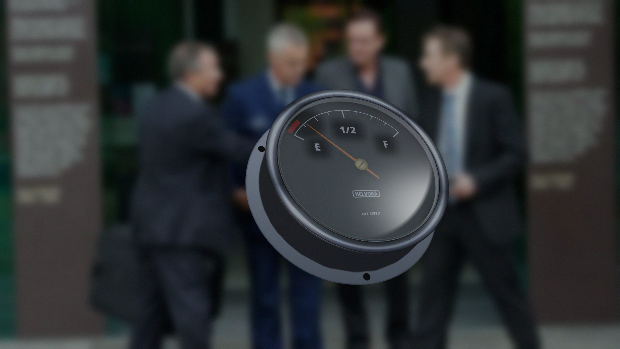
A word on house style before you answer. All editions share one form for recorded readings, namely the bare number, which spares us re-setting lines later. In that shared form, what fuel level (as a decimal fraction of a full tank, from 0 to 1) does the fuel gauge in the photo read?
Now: 0.125
